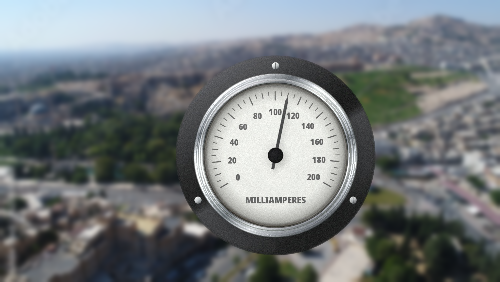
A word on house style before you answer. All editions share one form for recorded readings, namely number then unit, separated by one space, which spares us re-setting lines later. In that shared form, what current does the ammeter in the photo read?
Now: 110 mA
